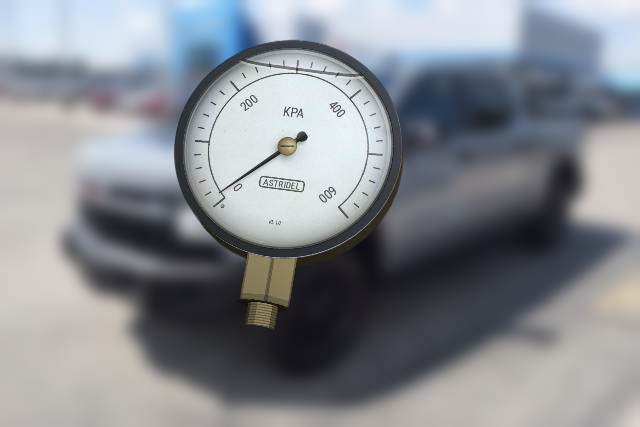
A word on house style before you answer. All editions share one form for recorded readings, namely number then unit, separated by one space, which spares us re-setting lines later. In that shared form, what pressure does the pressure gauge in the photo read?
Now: 10 kPa
